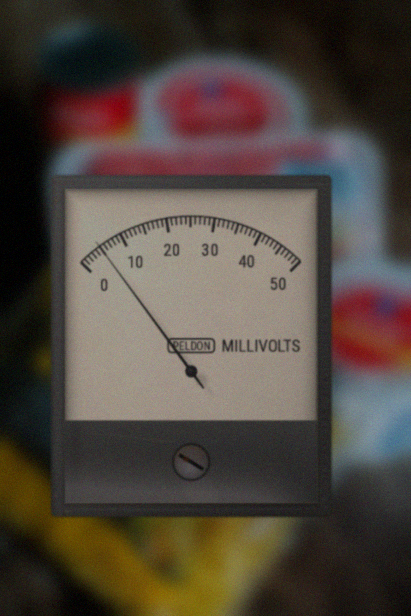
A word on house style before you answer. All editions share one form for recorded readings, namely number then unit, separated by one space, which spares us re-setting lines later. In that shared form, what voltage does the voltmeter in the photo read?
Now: 5 mV
